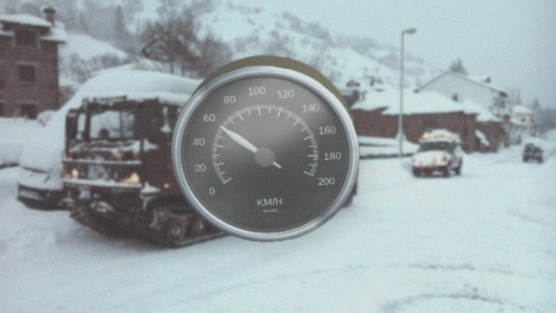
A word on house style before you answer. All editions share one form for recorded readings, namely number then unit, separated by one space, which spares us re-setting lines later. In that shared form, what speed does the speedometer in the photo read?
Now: 60 km/h
